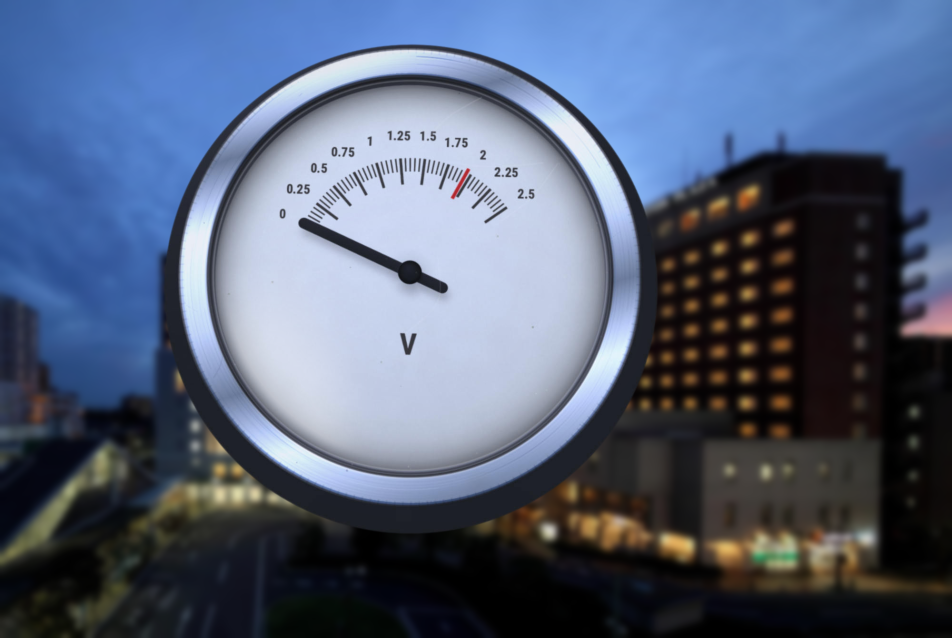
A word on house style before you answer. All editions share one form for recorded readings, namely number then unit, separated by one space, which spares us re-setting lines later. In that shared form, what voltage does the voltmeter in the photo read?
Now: 0 V
